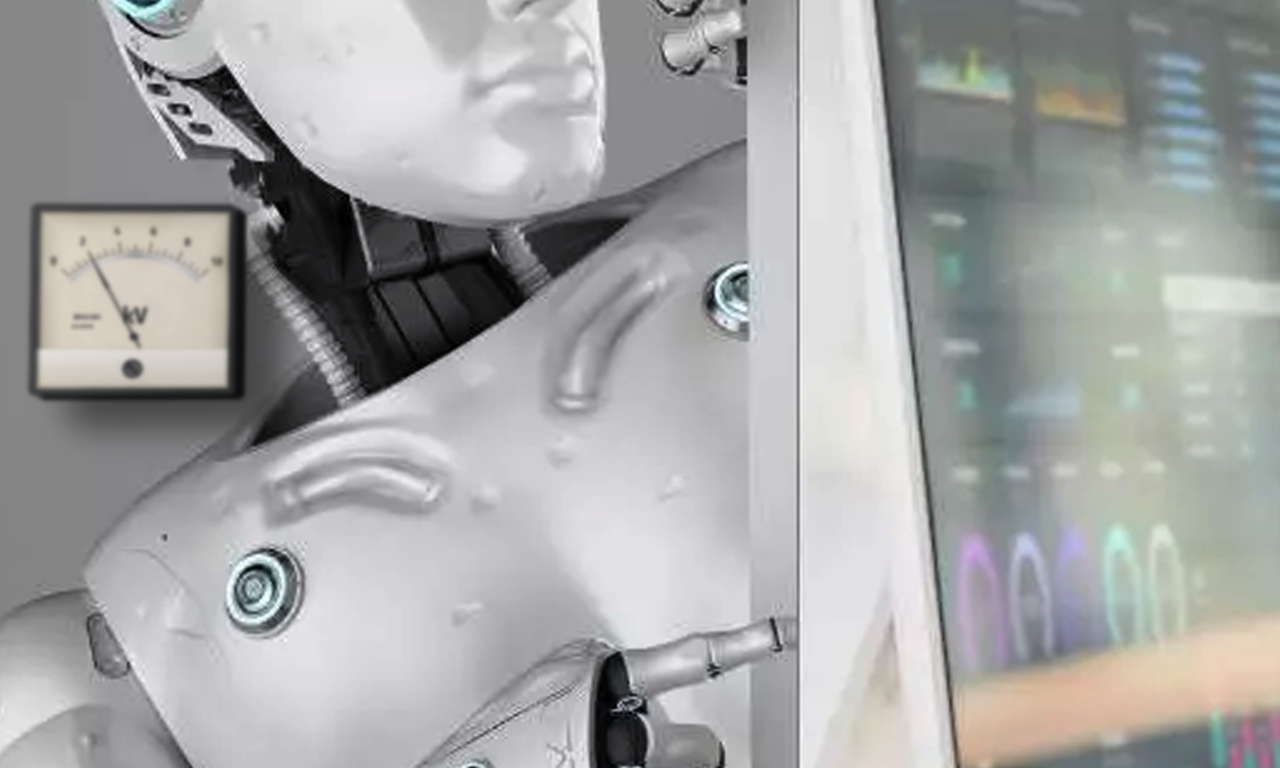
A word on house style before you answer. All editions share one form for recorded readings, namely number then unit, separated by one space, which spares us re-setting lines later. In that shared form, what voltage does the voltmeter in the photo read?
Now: 2 kV
